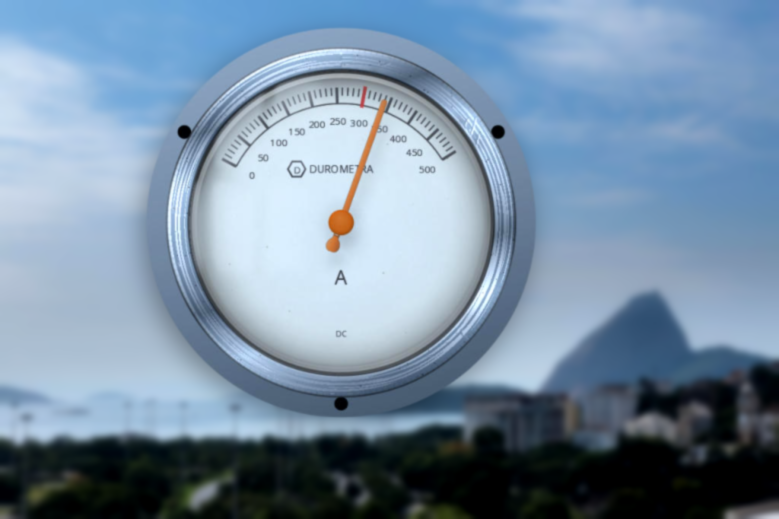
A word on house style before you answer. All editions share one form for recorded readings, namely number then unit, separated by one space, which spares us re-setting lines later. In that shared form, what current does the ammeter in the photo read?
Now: 340 A
